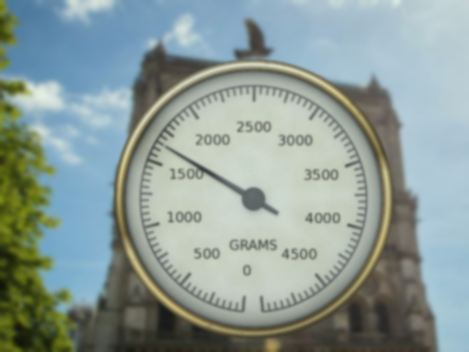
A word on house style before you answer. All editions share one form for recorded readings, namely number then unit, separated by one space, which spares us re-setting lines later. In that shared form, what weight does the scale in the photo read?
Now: 1650 g
